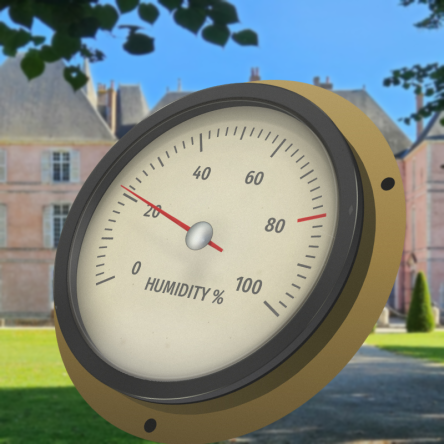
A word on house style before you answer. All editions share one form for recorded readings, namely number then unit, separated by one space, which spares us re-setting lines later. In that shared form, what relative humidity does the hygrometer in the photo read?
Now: 21 %
